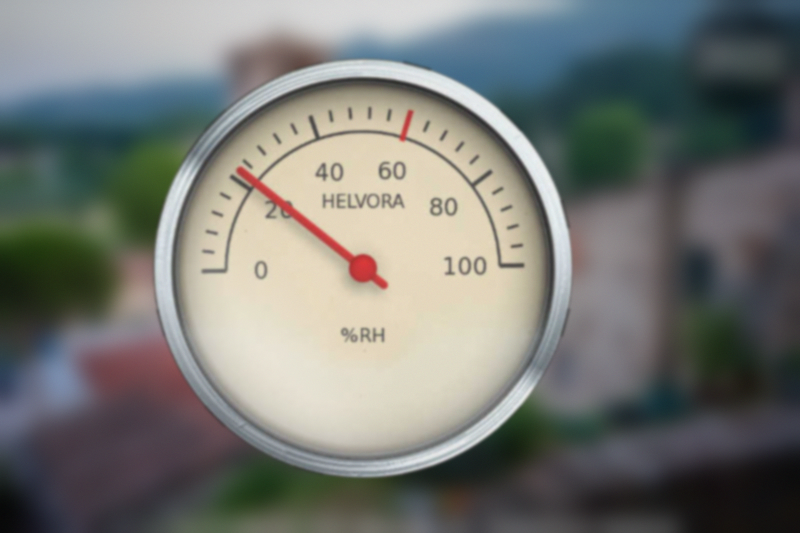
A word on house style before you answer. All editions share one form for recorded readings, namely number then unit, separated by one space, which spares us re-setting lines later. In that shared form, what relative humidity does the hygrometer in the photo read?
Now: 22 %
